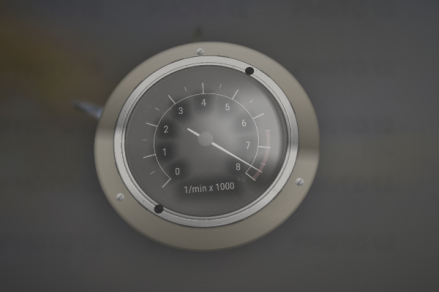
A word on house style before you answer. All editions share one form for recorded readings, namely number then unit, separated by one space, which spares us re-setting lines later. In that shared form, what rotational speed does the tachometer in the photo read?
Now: 7750 rpm
